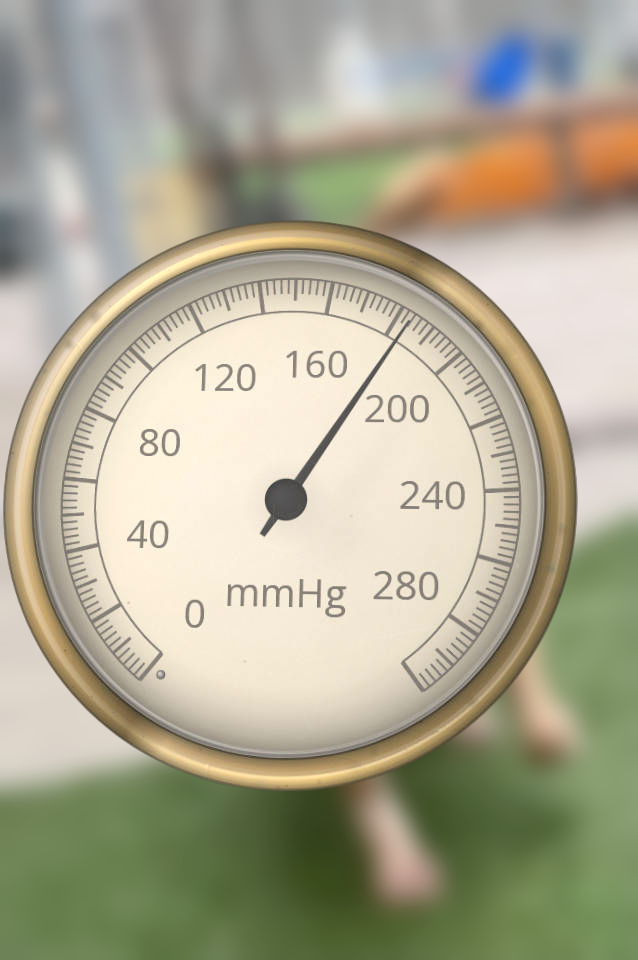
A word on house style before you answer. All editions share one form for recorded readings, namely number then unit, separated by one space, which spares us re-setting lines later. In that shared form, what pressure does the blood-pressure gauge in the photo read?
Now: 184 mmHg
